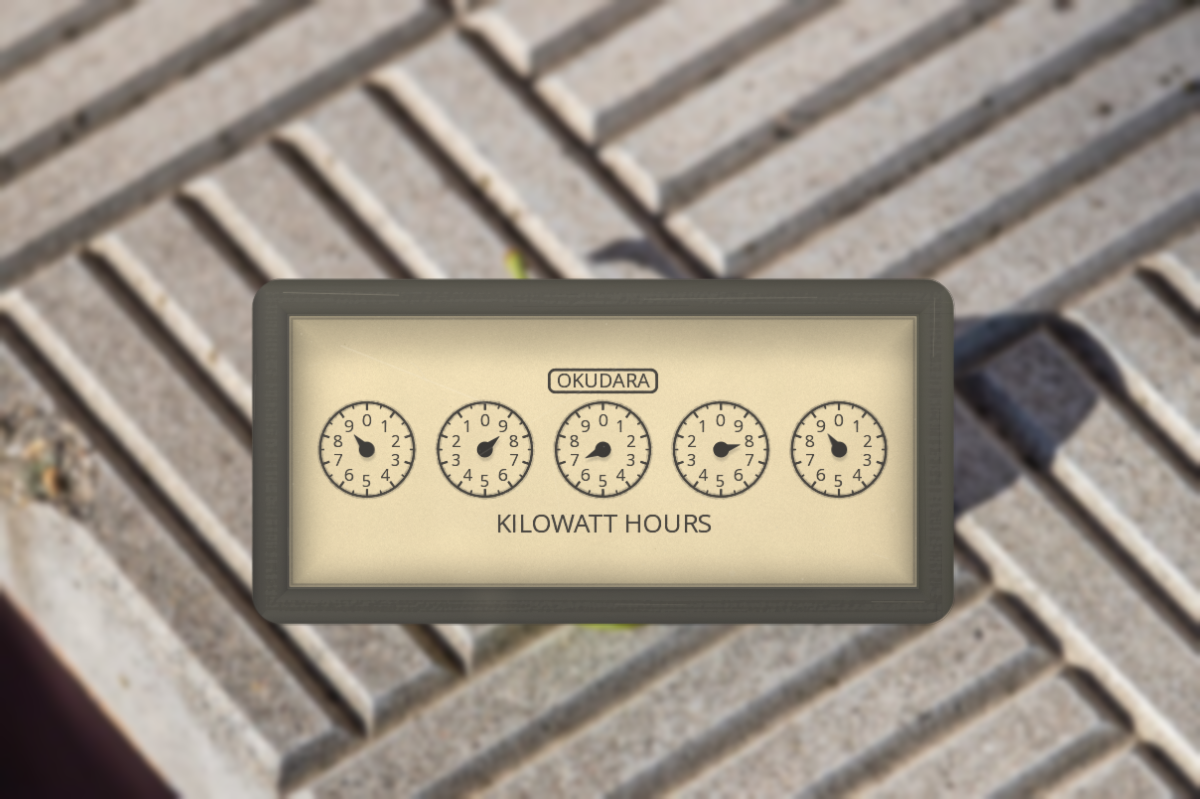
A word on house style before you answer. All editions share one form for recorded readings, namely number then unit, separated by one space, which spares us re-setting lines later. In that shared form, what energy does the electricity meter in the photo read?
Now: 88679 kWh
